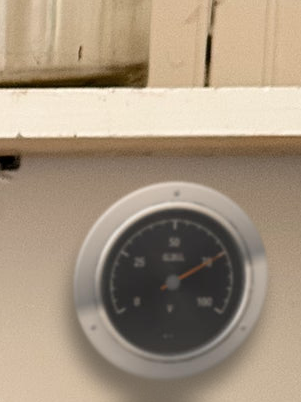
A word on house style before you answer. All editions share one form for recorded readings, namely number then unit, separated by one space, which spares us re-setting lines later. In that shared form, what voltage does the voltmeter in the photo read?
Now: 75 V
